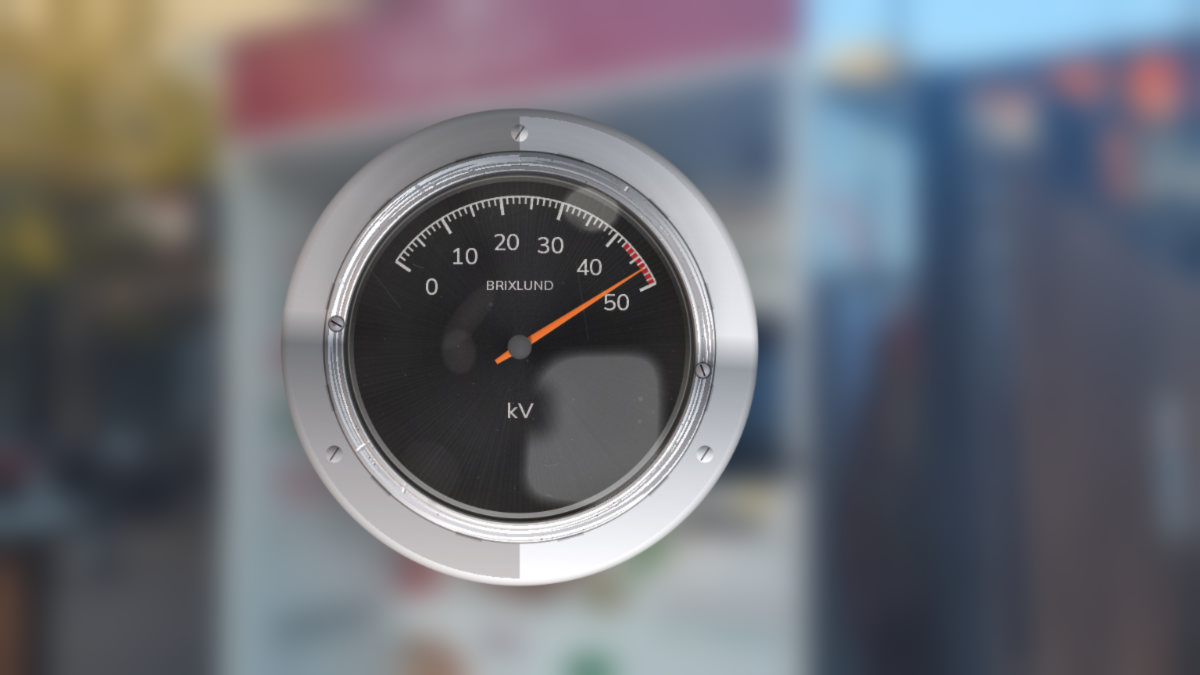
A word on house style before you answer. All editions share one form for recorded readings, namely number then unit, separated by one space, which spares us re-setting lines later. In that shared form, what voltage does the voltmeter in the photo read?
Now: 47 kV
